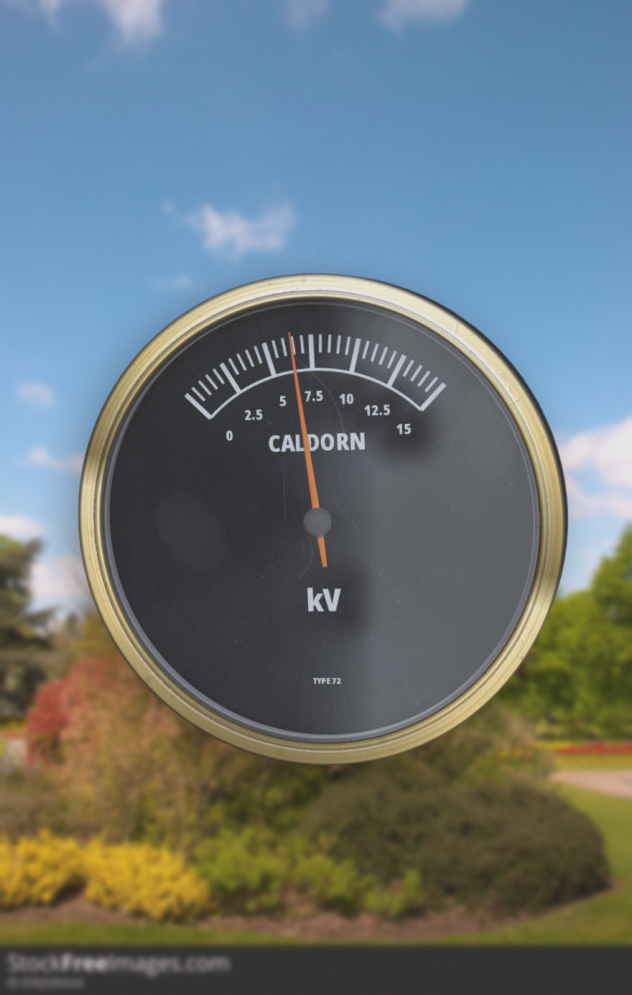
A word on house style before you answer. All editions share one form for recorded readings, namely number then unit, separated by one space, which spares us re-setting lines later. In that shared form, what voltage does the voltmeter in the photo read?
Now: 6.5 kV
